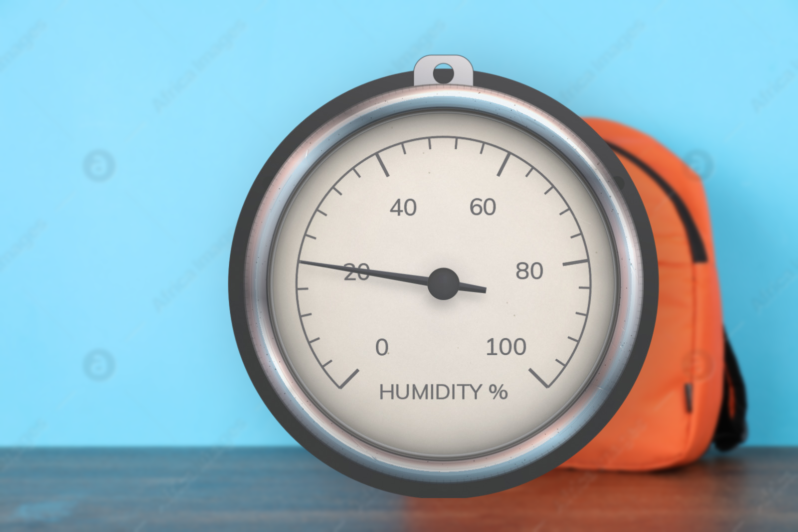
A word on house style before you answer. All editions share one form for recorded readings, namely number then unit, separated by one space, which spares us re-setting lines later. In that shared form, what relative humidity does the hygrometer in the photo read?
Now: 20 %
